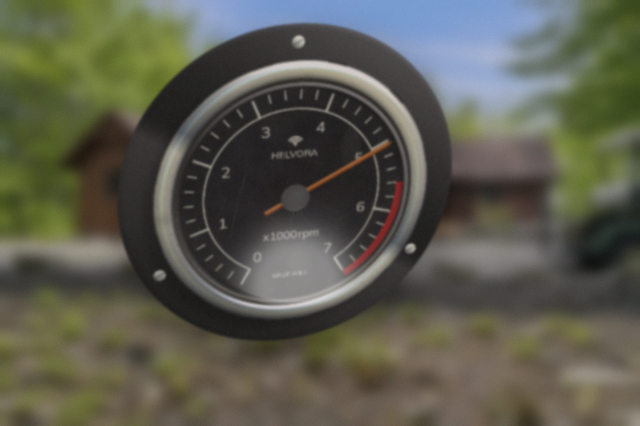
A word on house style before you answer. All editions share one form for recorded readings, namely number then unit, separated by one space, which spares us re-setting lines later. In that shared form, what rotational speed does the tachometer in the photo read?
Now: 5000 rpm
